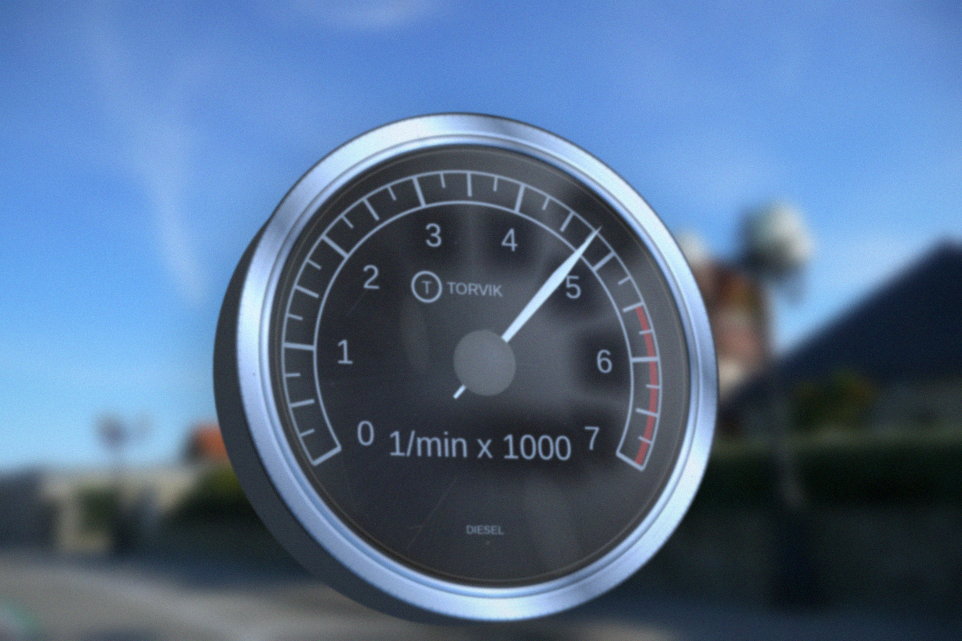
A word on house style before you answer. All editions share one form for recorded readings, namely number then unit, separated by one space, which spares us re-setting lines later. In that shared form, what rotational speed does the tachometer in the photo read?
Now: 4750 rpm
